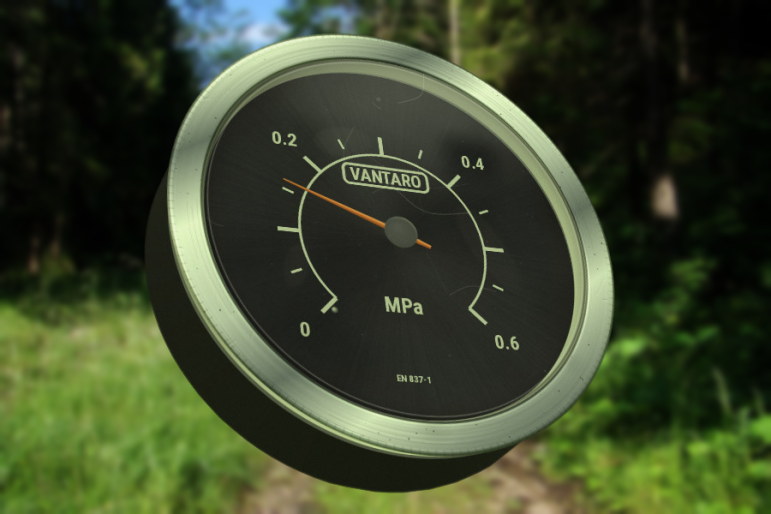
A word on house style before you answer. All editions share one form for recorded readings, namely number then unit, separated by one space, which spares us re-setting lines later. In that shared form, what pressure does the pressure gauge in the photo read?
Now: 0.15 MPa
